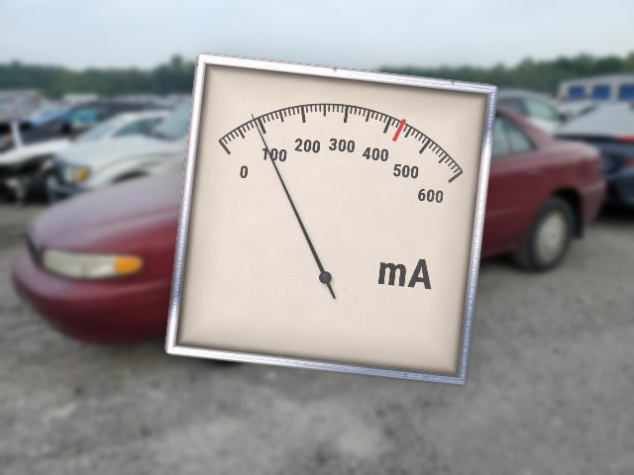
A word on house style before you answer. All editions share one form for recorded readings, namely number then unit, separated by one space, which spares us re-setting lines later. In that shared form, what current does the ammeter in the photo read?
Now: 90 mA
